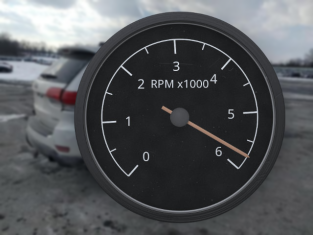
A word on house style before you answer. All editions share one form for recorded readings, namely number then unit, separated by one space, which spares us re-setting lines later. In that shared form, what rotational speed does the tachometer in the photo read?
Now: 5750 rpm
